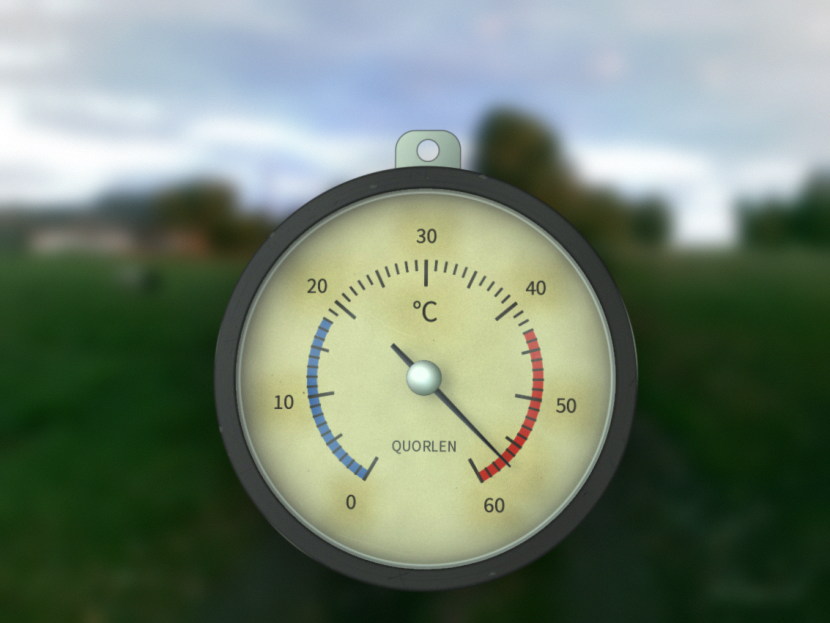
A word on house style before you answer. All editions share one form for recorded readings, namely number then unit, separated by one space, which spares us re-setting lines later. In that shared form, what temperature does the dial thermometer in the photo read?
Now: 57 °C
